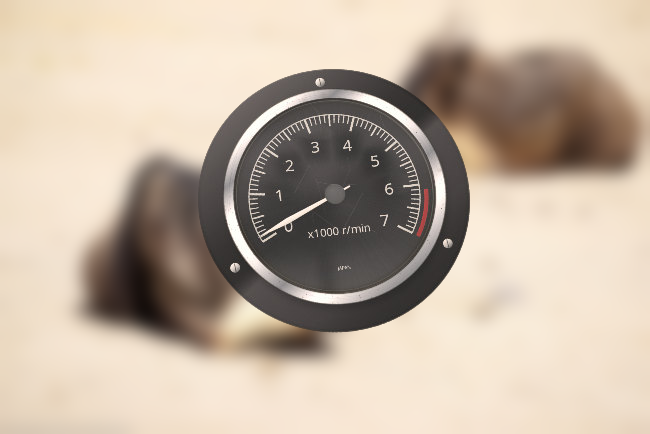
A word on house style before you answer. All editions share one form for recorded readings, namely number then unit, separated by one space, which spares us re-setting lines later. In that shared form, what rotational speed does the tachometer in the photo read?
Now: 100 rpm
